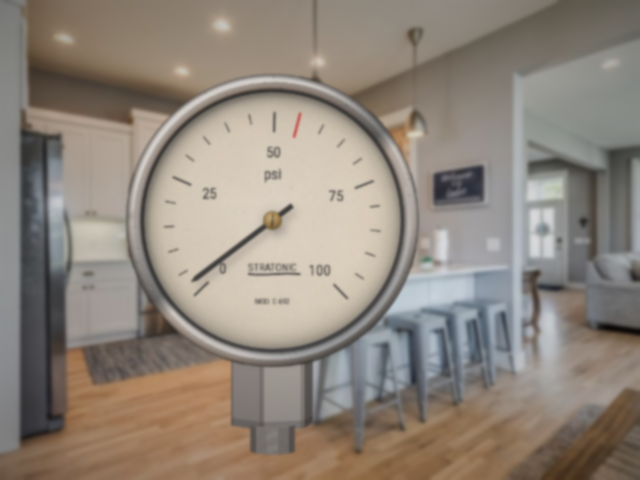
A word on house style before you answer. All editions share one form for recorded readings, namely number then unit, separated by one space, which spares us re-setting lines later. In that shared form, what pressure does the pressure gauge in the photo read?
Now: 2.5 psi
